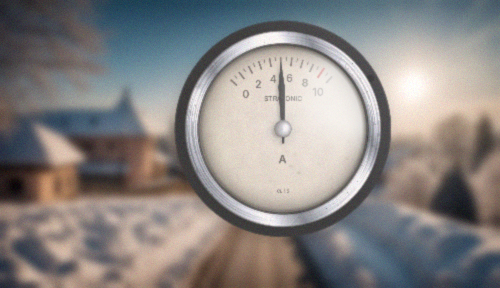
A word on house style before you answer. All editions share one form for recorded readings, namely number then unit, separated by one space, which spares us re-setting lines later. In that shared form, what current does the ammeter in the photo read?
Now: 5 A
